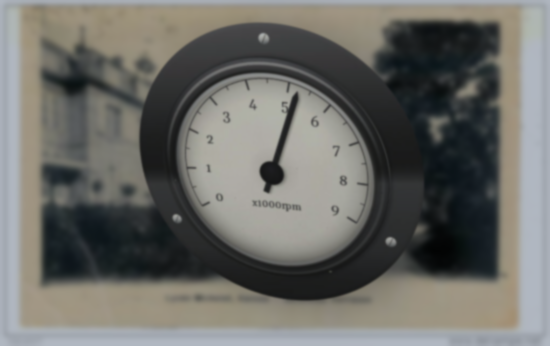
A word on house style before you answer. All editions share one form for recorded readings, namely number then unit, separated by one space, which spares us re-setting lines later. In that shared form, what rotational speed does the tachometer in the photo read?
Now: 5250 rpm
